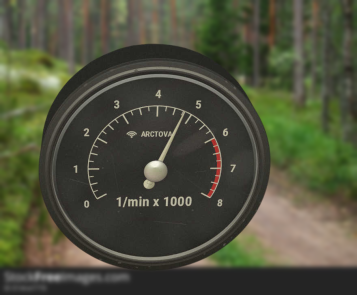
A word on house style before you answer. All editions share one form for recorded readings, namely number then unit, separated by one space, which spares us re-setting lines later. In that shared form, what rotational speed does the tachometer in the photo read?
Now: 4750 rpm
